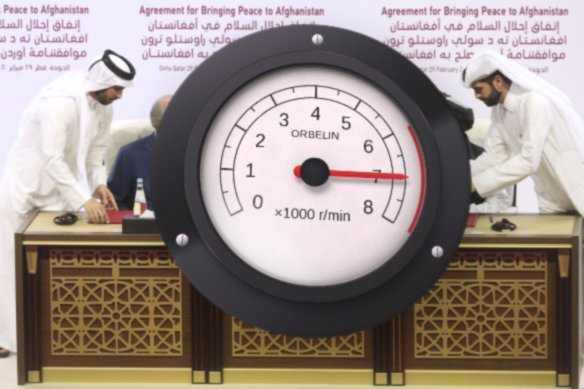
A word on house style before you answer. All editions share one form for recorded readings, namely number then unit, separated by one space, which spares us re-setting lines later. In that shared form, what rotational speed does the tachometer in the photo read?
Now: 7000 rpm
